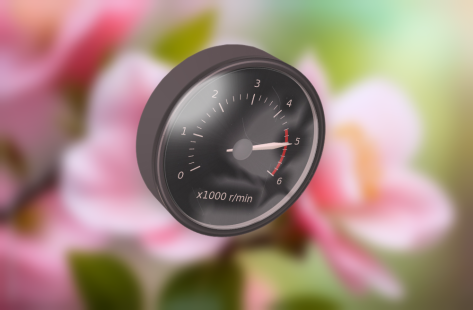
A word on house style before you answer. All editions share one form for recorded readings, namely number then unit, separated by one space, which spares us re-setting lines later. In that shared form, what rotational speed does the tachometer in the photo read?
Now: 5000 rpm
